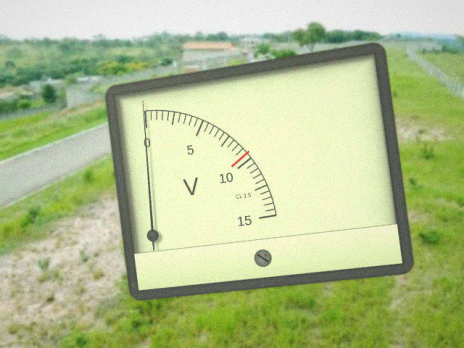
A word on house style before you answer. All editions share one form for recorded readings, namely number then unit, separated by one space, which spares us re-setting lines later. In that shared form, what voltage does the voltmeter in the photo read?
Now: 0 V
